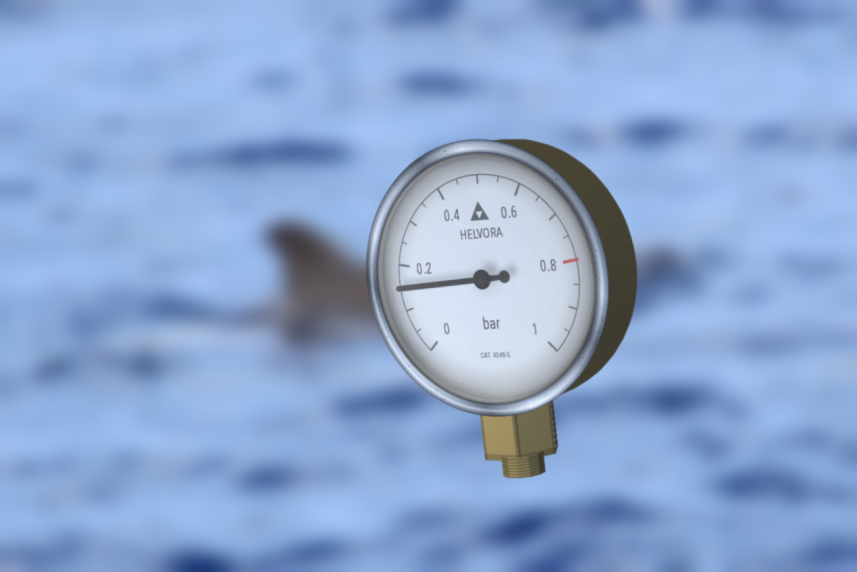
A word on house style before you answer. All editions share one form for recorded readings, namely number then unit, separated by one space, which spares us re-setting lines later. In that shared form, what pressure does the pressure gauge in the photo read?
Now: 0.15 bar
